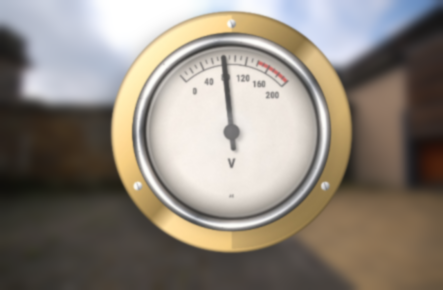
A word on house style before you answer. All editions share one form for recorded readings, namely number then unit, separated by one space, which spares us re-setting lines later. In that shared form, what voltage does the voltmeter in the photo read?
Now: 80 V
